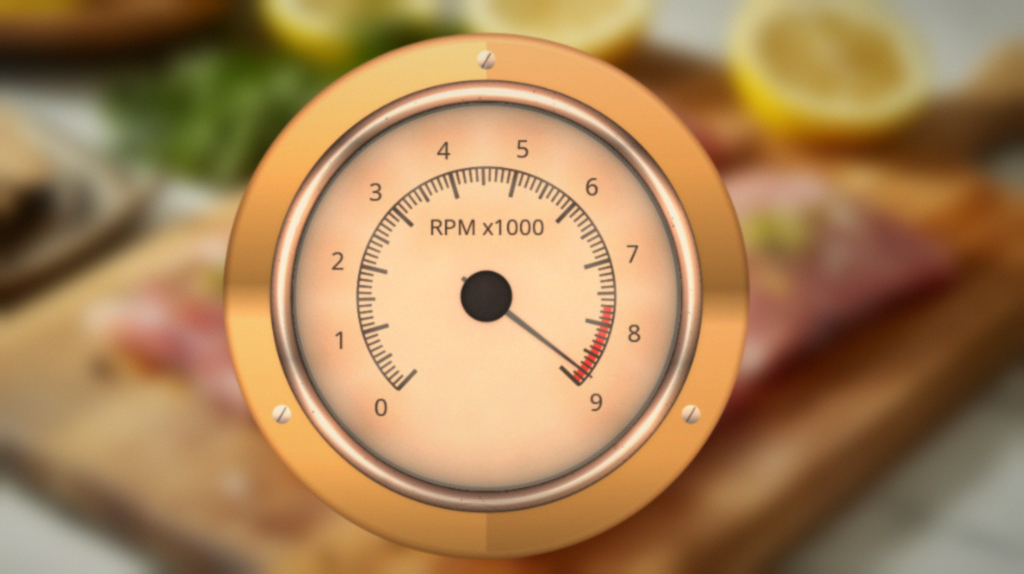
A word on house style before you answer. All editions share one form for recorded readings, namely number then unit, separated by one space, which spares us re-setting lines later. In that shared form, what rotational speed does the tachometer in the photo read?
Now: 8800 rpm
